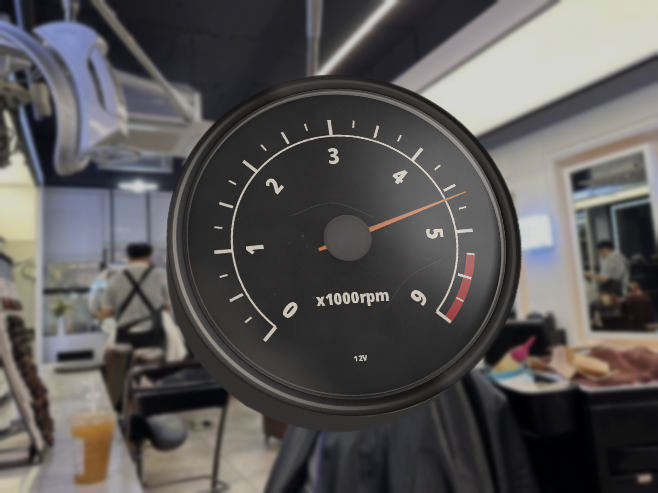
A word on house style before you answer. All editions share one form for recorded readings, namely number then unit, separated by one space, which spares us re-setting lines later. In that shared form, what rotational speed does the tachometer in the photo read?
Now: 4625 rpm
